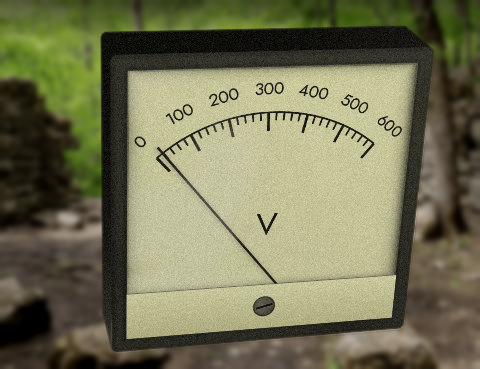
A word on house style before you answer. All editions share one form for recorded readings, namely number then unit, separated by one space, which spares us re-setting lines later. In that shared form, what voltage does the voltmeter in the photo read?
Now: 20 V
